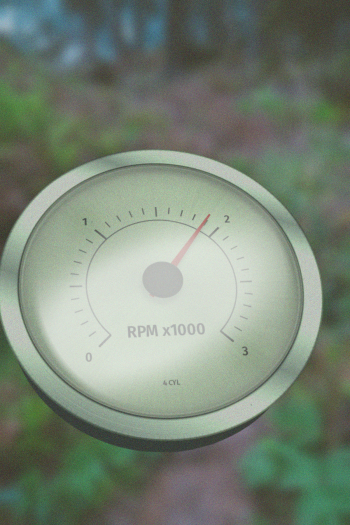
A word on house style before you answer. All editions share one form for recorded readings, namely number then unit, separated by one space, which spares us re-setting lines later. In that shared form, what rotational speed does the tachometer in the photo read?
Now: 1900 rpm
